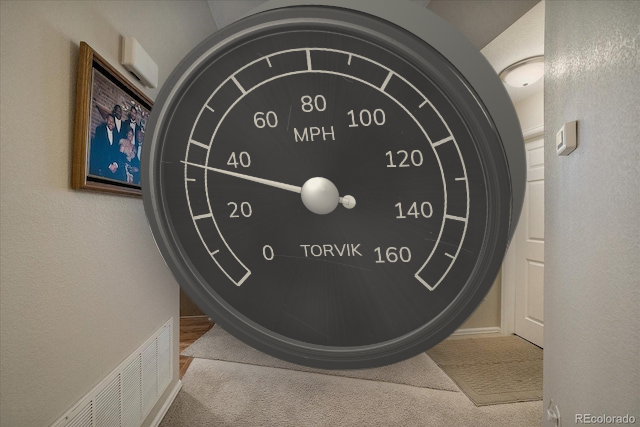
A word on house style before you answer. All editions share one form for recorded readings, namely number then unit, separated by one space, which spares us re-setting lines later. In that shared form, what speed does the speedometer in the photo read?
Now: 35 mph
